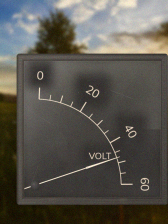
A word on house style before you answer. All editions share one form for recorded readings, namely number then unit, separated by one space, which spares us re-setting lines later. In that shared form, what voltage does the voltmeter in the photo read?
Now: 47.5 V
